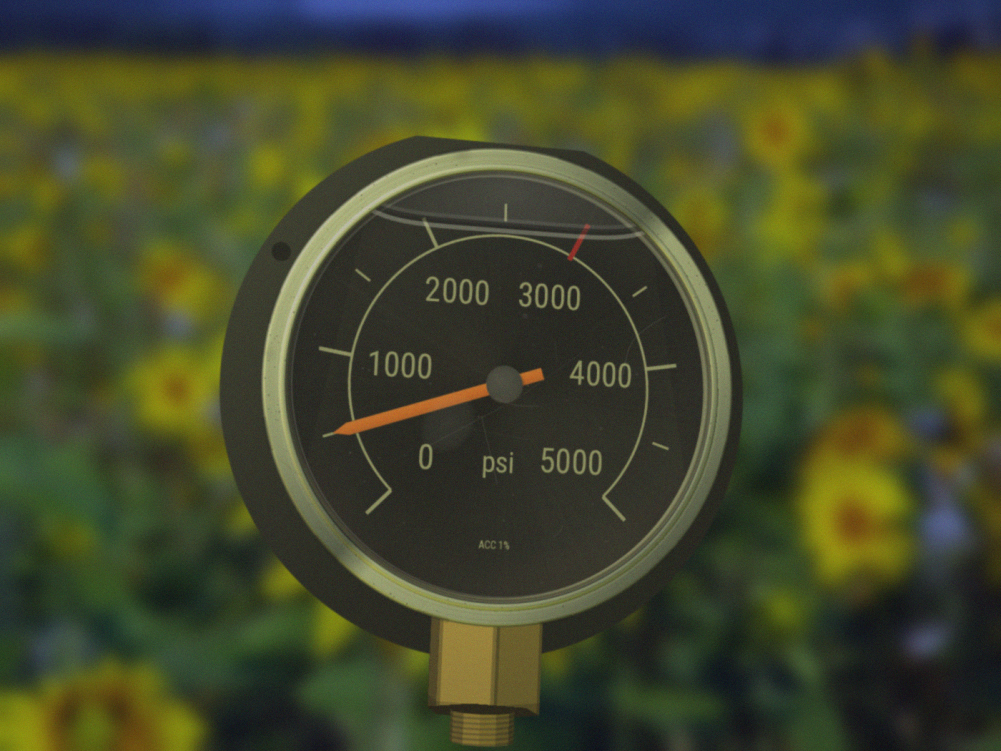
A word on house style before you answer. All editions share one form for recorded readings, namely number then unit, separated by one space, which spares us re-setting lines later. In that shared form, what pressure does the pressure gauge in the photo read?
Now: 500 psi
